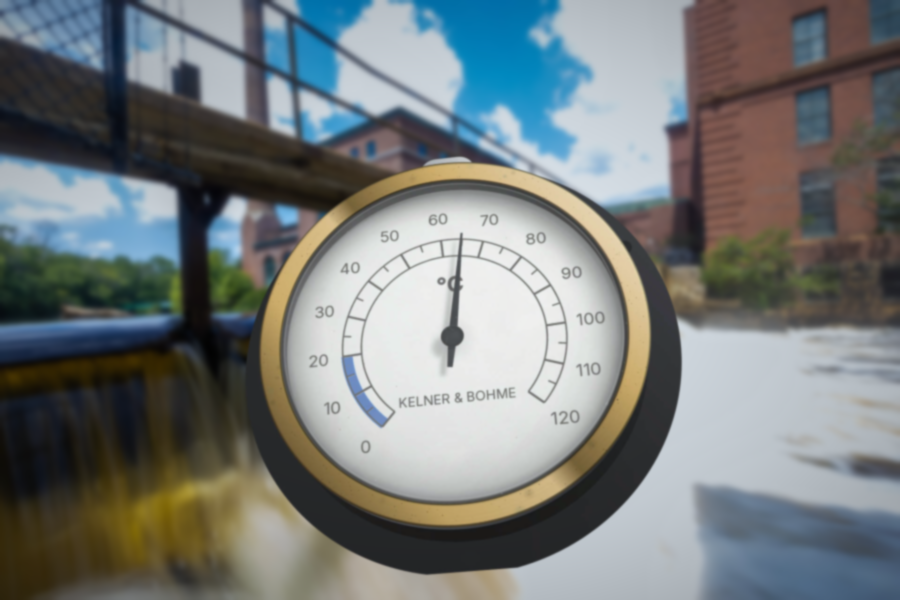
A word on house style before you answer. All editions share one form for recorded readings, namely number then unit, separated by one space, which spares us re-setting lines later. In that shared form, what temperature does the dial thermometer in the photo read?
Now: 65 °C
